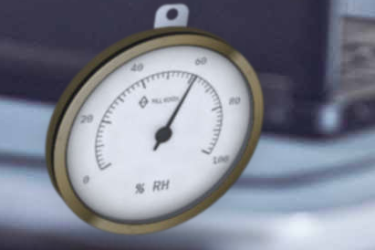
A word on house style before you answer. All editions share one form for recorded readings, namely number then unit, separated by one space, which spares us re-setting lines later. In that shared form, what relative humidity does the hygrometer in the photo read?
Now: 60 %
